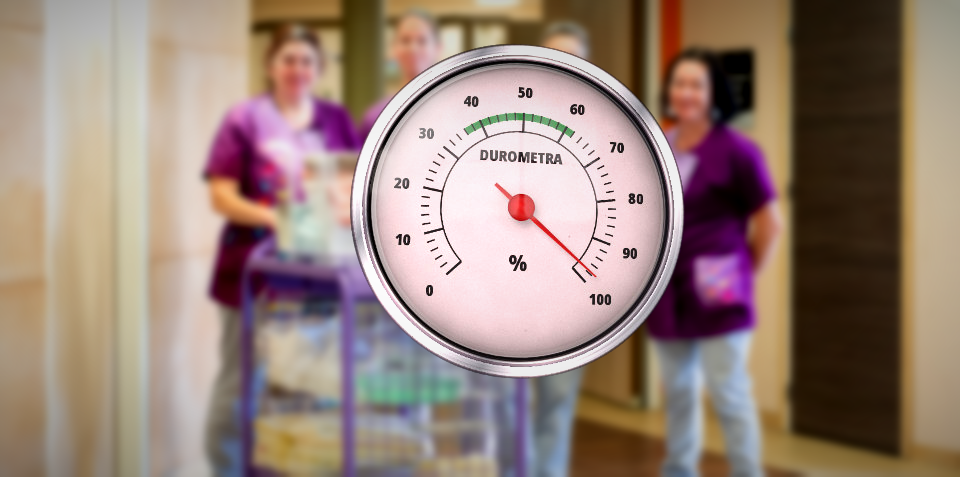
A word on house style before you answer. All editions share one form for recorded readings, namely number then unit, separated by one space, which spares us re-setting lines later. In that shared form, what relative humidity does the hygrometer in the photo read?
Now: 98 %
